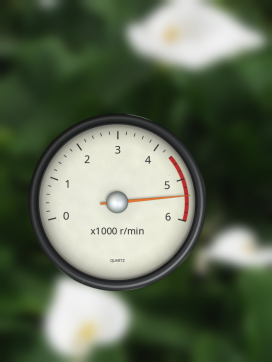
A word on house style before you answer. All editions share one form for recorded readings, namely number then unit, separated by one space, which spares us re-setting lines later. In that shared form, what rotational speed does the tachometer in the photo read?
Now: 5400 rpm
